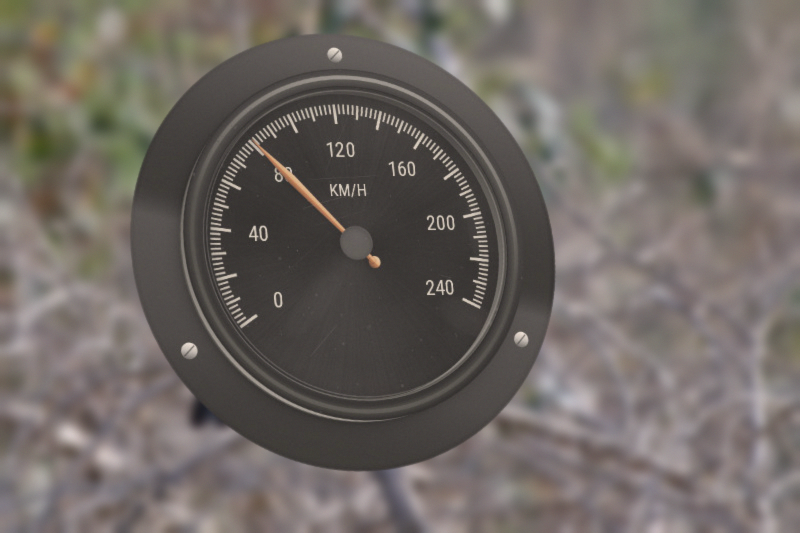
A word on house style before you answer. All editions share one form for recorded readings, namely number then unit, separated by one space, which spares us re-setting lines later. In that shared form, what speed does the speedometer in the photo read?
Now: 80 km/h
